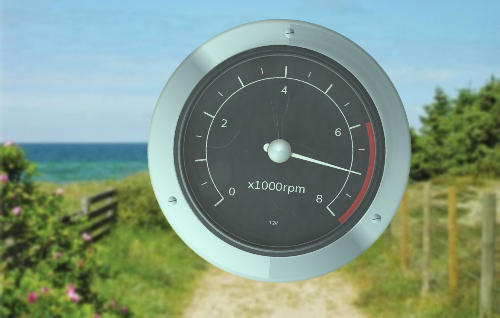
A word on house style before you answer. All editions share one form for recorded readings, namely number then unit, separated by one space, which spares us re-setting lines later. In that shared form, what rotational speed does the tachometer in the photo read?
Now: 7000 rpm
